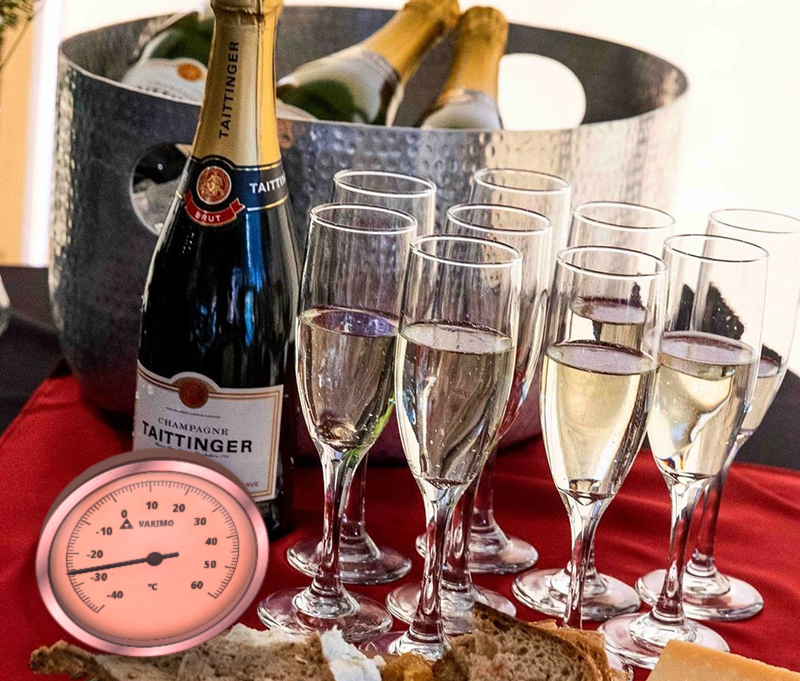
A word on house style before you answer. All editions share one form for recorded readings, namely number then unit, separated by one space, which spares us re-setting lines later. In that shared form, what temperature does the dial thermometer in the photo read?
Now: -25 °C
